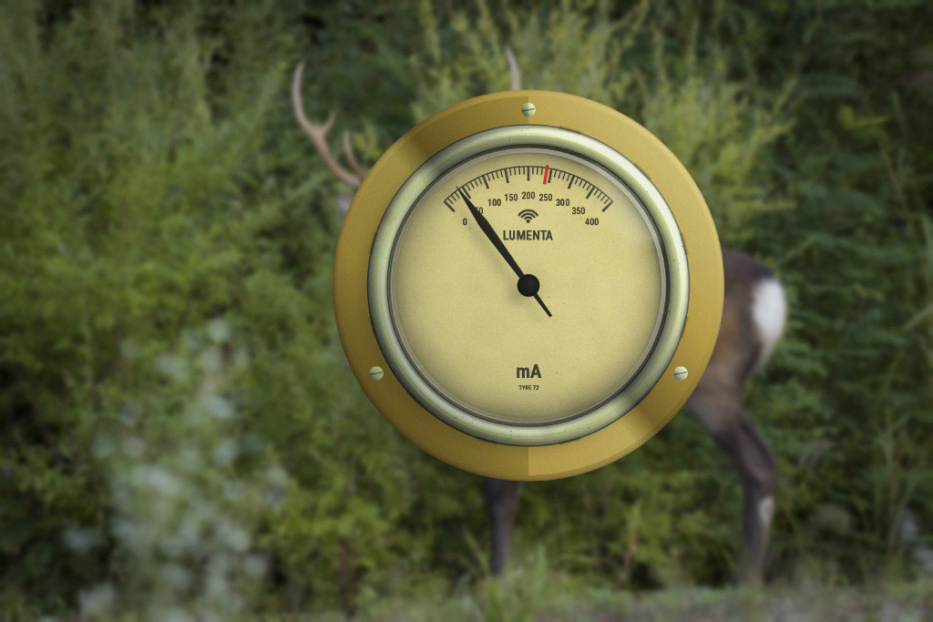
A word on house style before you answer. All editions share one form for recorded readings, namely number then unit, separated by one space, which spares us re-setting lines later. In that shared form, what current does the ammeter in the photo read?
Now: 40 mA
